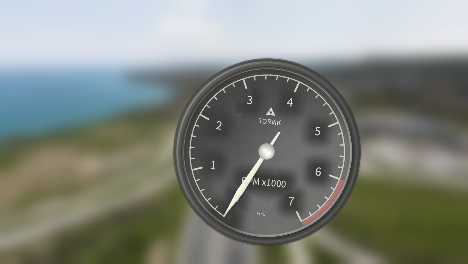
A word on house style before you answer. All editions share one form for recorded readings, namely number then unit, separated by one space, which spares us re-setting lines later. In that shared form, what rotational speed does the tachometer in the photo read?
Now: 0 rpm
